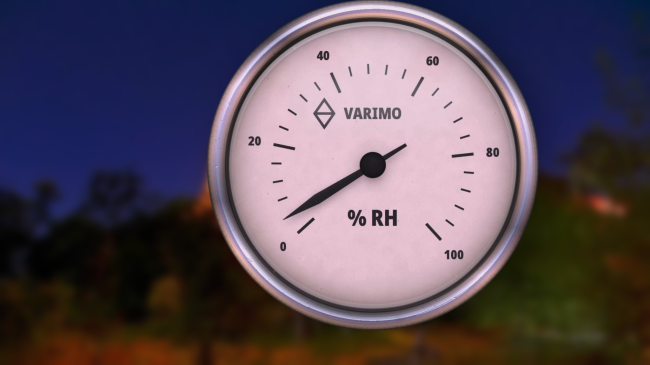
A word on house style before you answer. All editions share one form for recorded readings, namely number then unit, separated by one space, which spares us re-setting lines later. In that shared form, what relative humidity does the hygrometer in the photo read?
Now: 4 %
